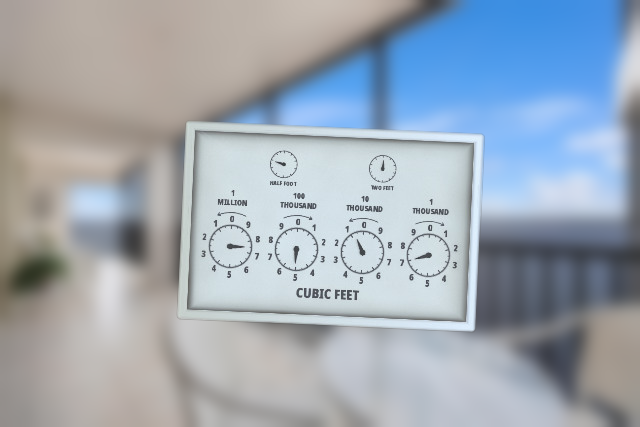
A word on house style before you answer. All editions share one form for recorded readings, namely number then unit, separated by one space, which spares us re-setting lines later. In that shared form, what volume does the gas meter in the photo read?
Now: 750700 ft³
